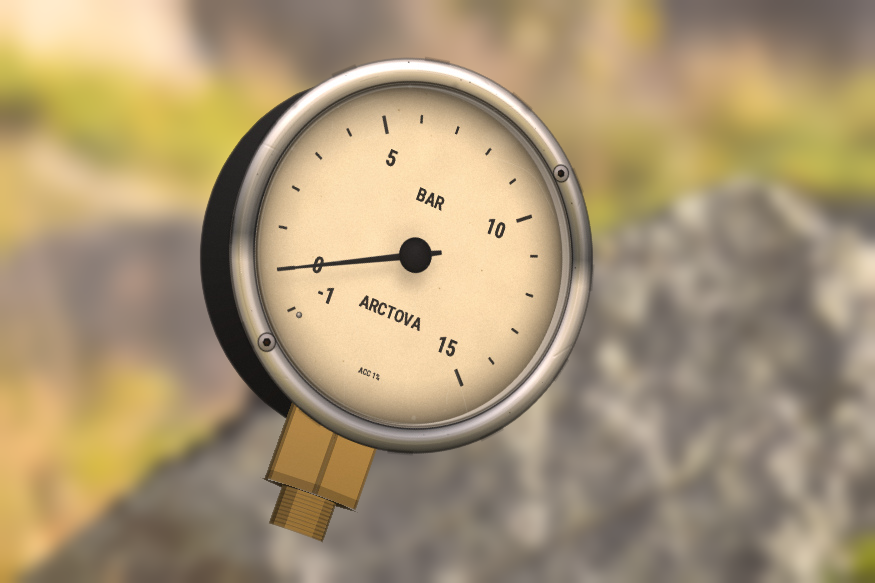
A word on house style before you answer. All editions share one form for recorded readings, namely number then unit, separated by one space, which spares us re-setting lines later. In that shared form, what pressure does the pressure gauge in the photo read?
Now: 0 bar
